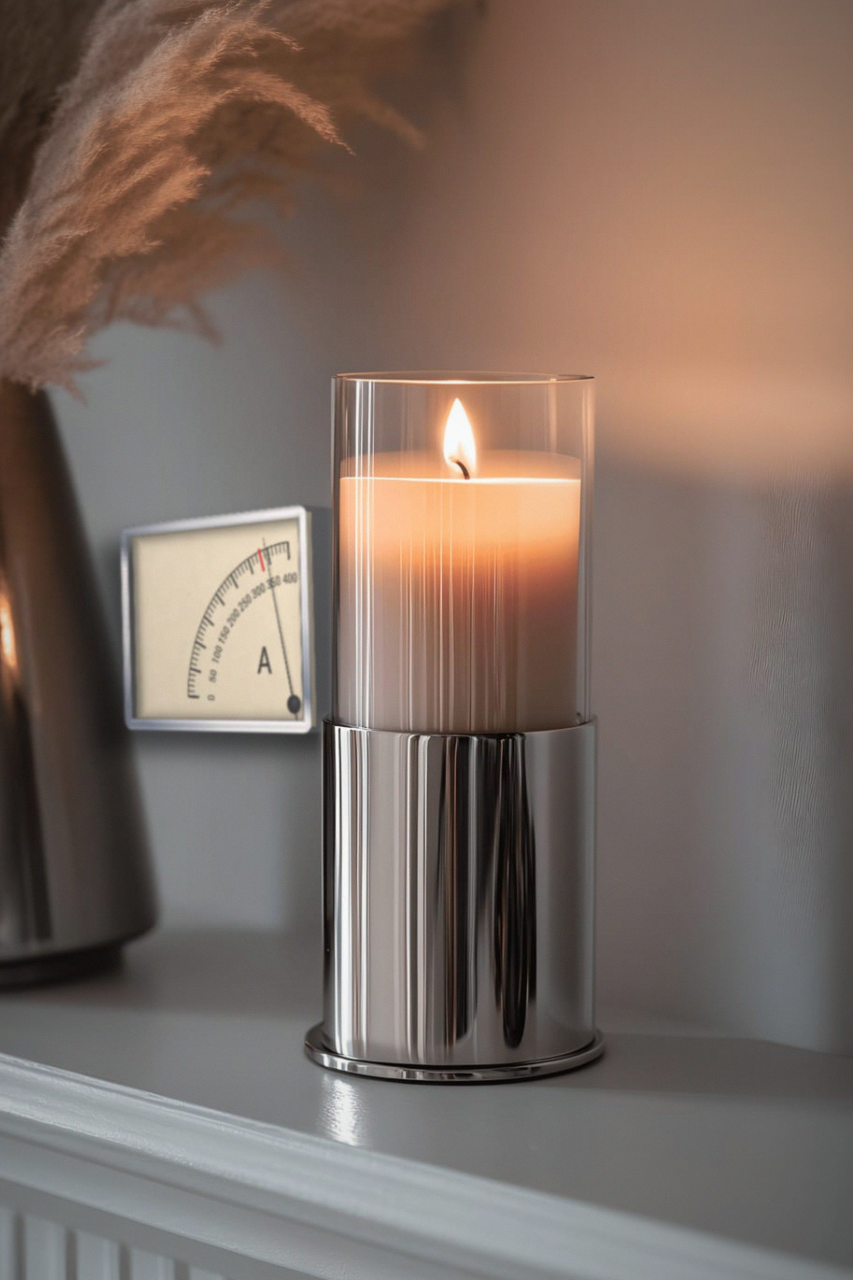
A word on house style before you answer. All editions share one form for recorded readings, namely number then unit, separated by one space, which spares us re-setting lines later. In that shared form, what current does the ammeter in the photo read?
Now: 350 A
